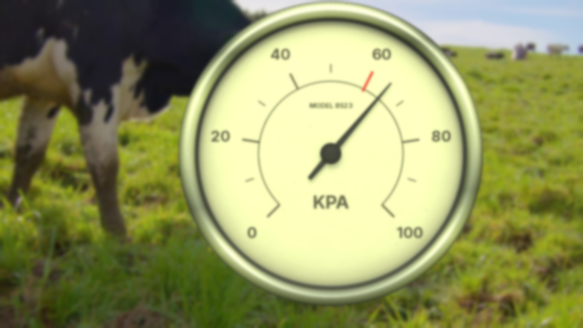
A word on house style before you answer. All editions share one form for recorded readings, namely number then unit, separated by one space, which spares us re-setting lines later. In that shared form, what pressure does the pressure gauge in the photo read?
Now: 65 kPa
